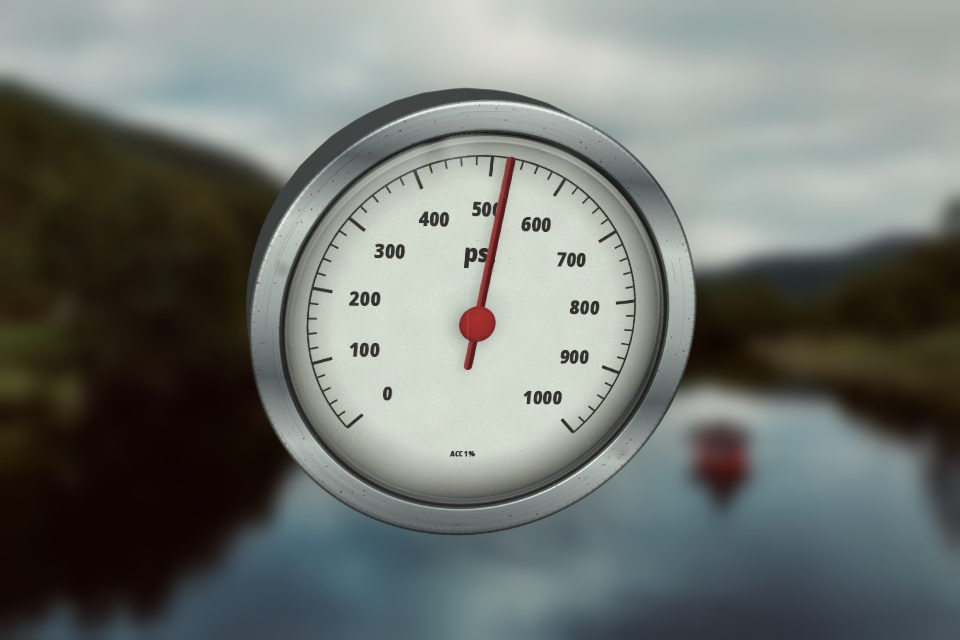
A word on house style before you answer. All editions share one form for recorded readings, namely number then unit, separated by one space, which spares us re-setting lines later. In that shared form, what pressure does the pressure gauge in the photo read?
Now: 520 psi
